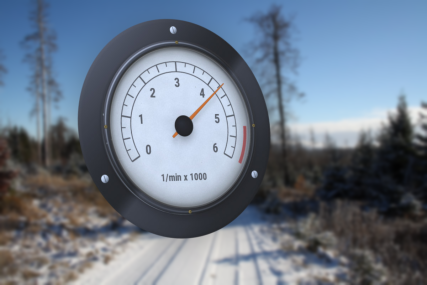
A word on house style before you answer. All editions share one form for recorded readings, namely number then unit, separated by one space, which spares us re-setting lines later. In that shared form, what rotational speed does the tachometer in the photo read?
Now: 4250 rpm
